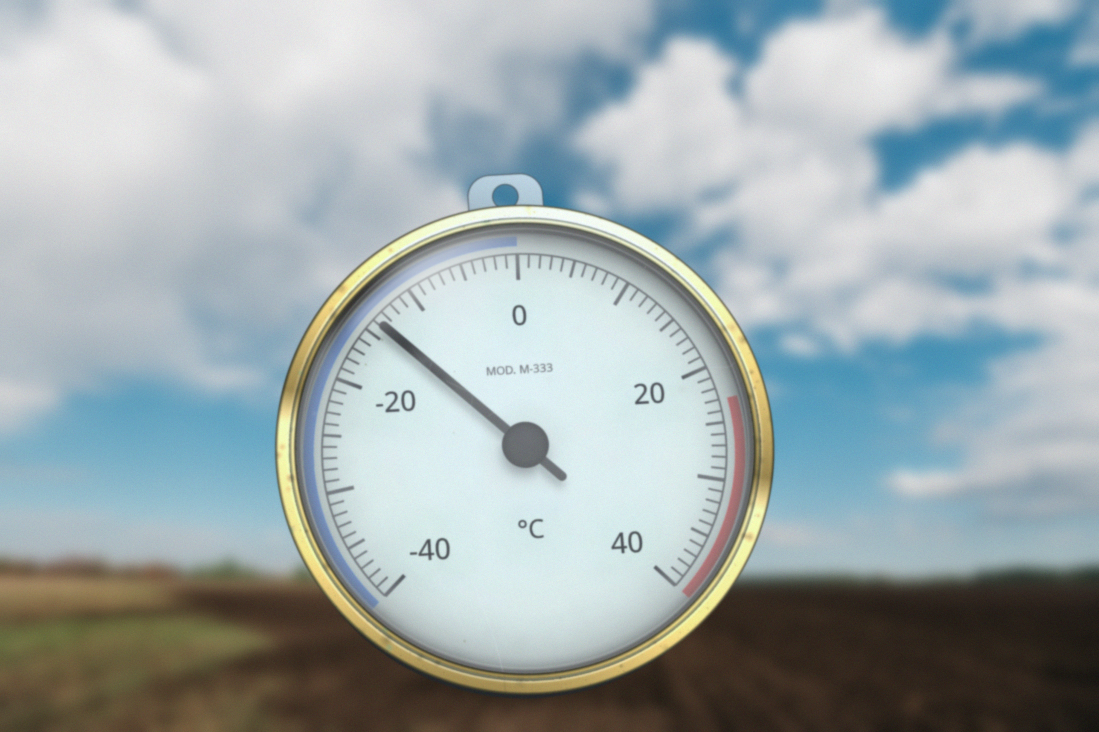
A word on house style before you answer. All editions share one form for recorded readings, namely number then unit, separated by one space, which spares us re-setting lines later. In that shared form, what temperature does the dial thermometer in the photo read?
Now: -14 °C
